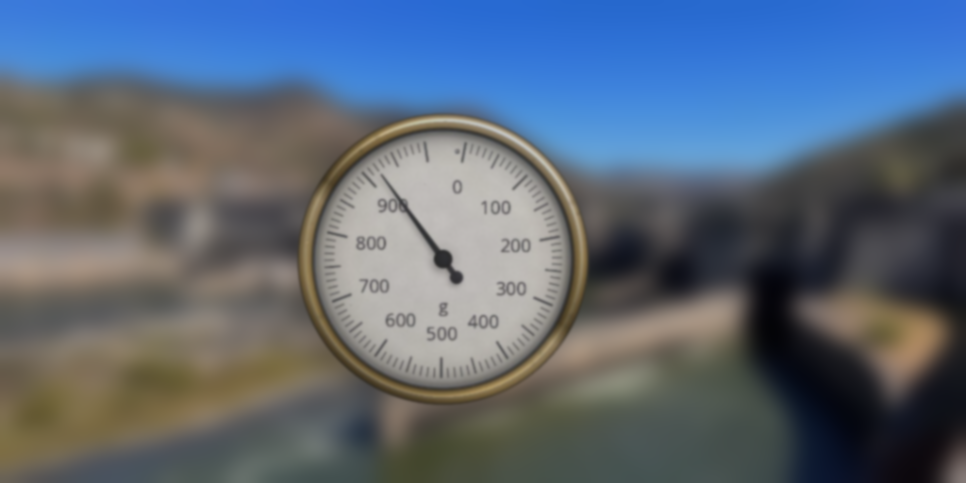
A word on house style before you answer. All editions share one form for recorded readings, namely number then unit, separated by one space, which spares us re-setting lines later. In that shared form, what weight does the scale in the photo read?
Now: 920 g
